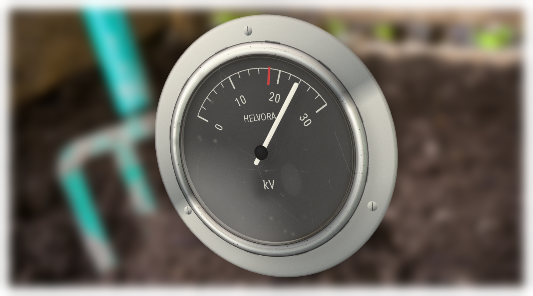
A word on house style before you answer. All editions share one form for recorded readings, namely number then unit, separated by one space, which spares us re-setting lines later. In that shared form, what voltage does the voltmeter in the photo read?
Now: 24 kV
